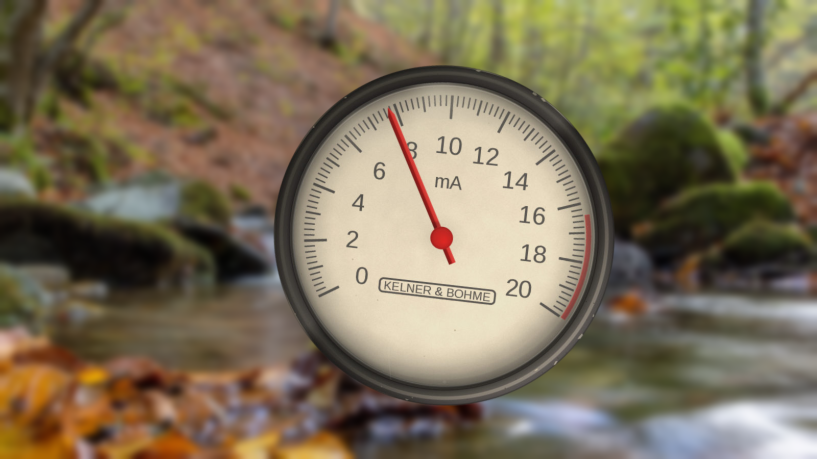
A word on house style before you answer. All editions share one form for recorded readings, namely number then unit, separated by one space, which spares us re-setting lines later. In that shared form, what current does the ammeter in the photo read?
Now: 7.8 mA
